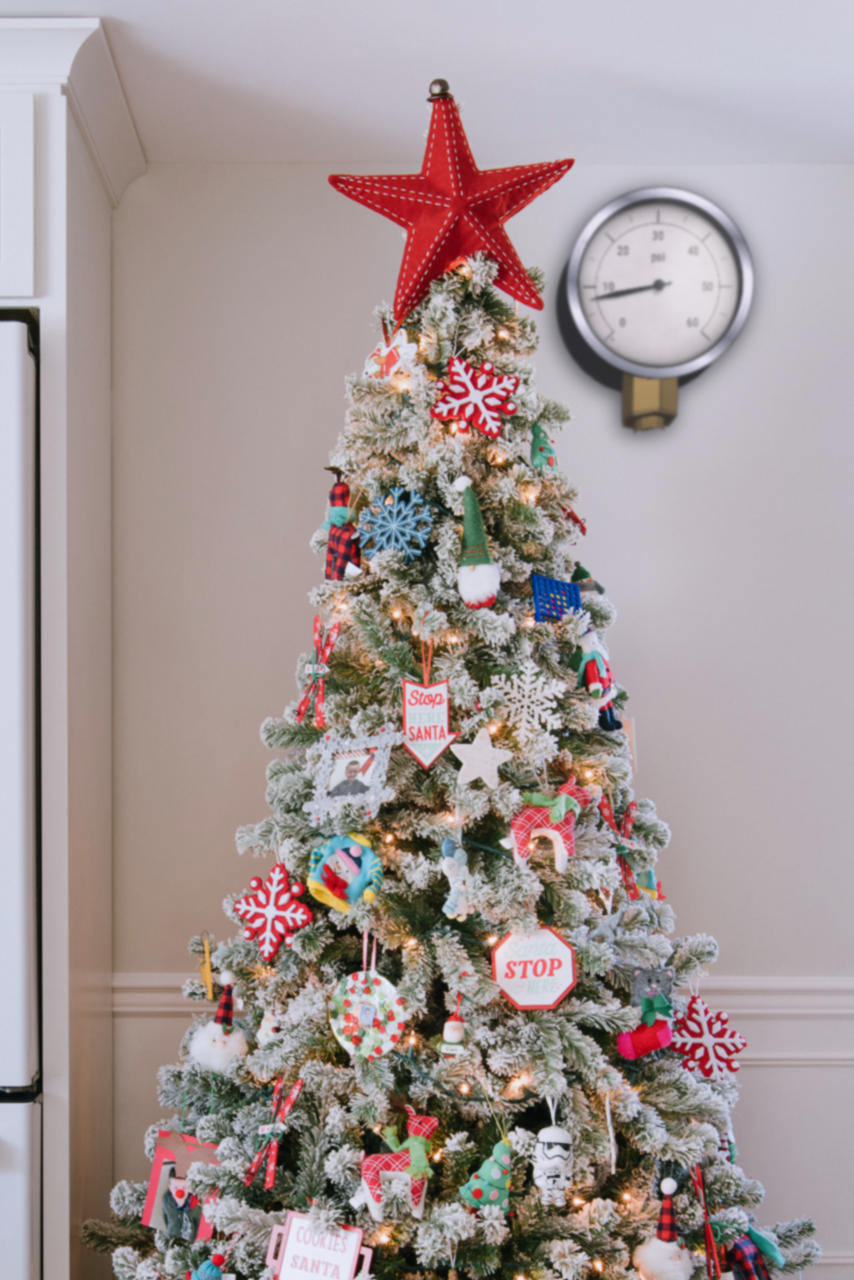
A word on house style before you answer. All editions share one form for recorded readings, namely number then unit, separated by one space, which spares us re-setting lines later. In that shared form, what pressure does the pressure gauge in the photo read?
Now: 7.5 psi
